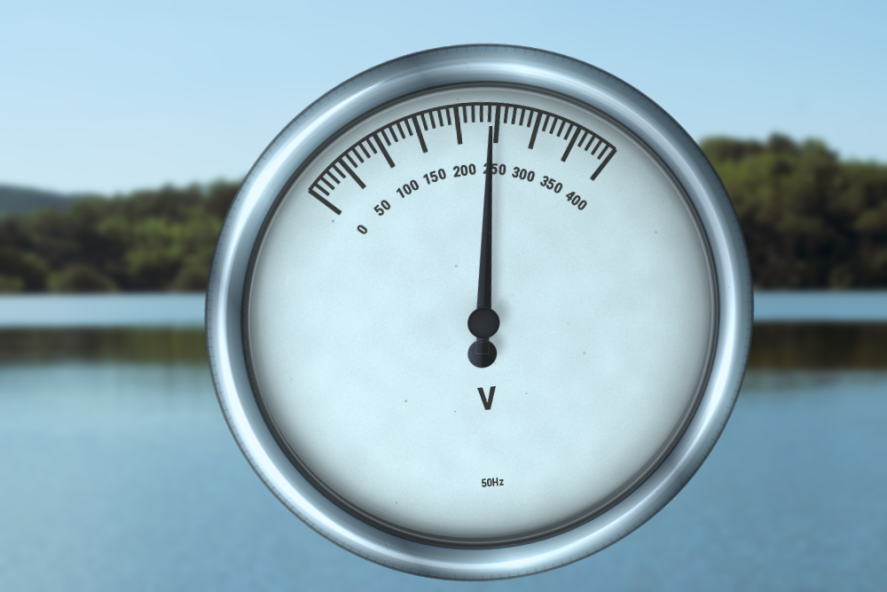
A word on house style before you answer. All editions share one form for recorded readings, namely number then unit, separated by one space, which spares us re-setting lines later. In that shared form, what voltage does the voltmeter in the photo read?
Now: 240 V
